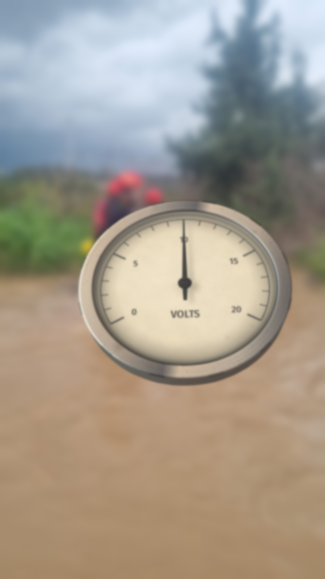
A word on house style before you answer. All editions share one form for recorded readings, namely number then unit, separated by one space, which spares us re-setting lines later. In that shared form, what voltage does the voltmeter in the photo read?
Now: 10 V
